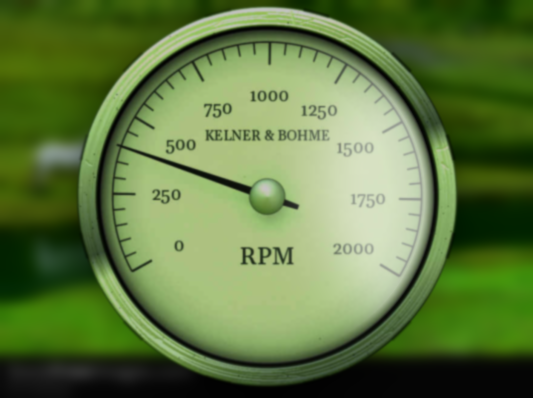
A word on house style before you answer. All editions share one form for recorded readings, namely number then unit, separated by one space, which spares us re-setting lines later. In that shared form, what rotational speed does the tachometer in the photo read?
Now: 400 rpm
